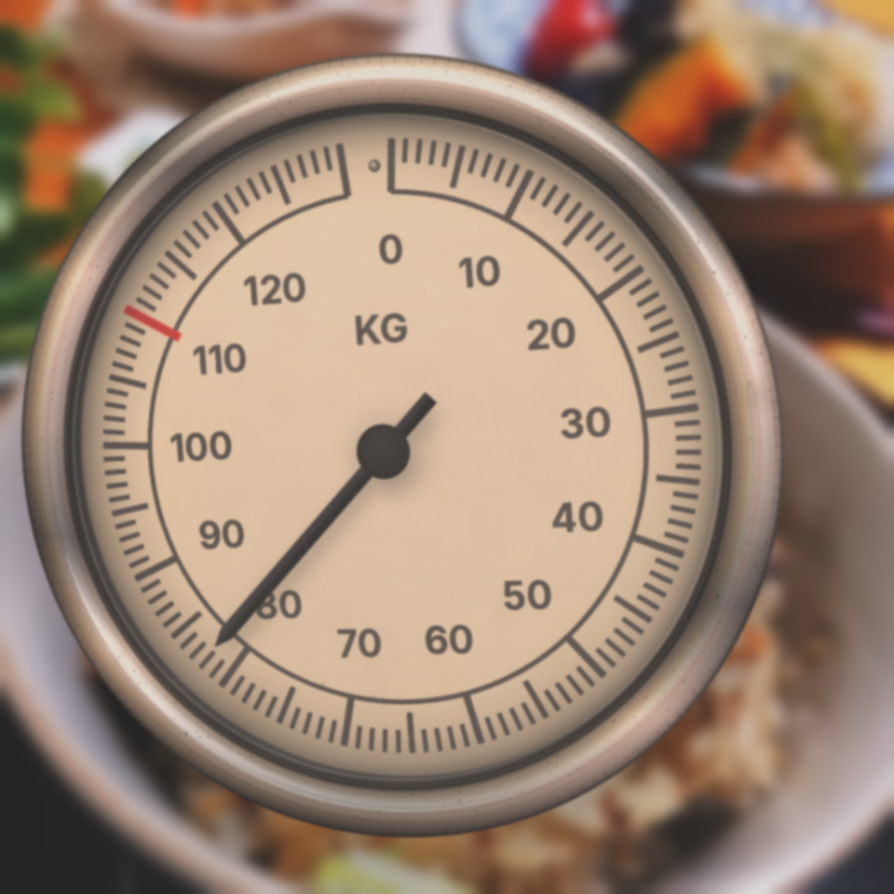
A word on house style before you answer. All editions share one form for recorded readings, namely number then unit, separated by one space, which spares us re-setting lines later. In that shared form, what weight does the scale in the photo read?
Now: 82 kg
